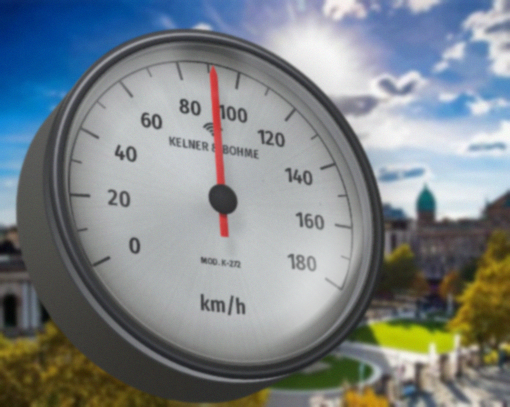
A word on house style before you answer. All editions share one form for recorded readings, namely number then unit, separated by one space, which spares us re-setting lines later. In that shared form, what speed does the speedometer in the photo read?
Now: 90 km/h
